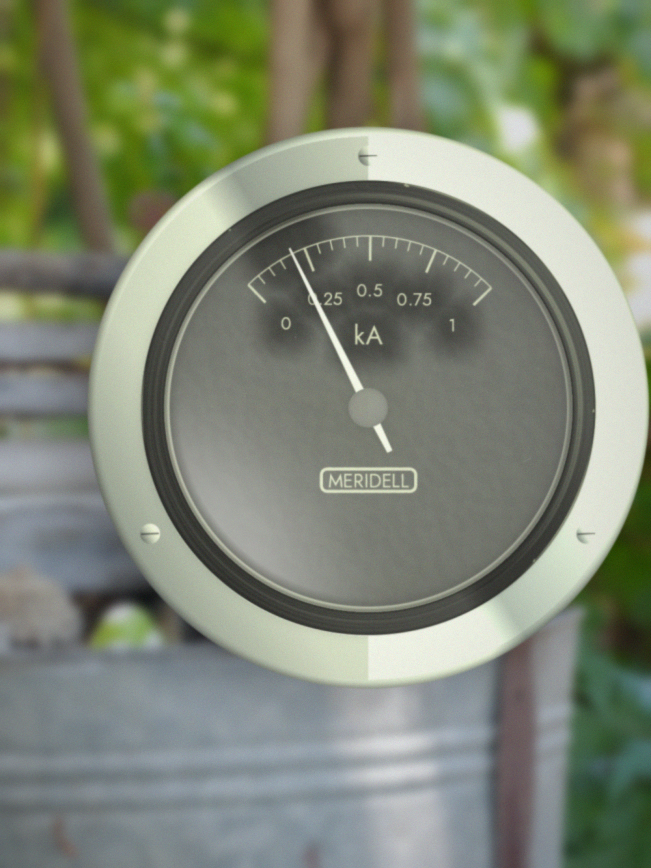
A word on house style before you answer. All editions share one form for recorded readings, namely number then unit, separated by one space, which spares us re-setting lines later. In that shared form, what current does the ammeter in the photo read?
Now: 0.2 kA
